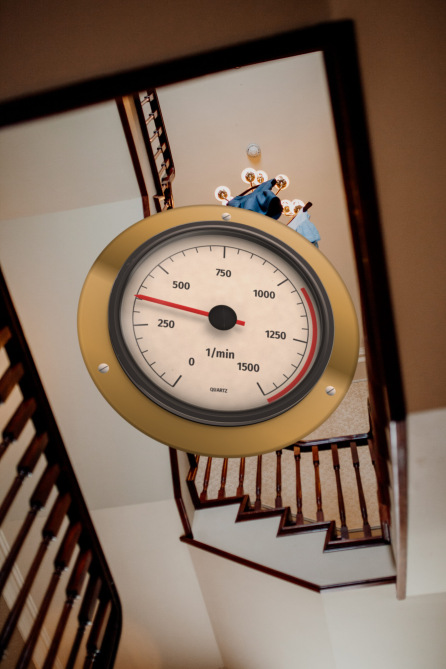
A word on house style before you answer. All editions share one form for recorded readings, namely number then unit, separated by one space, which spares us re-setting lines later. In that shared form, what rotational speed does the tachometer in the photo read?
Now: 350 rpm
